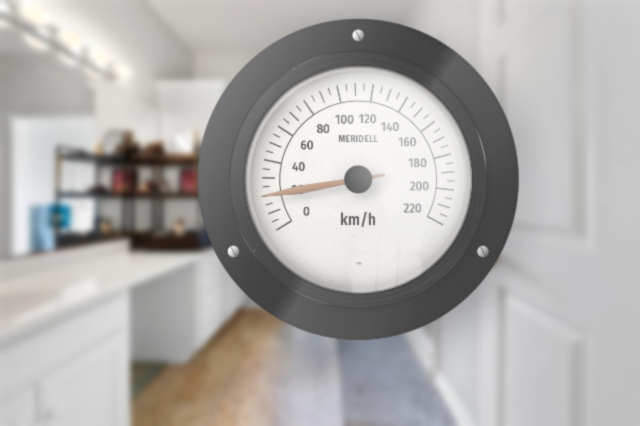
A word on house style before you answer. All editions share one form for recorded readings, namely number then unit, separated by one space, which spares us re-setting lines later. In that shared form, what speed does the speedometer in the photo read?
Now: 20 km/h
